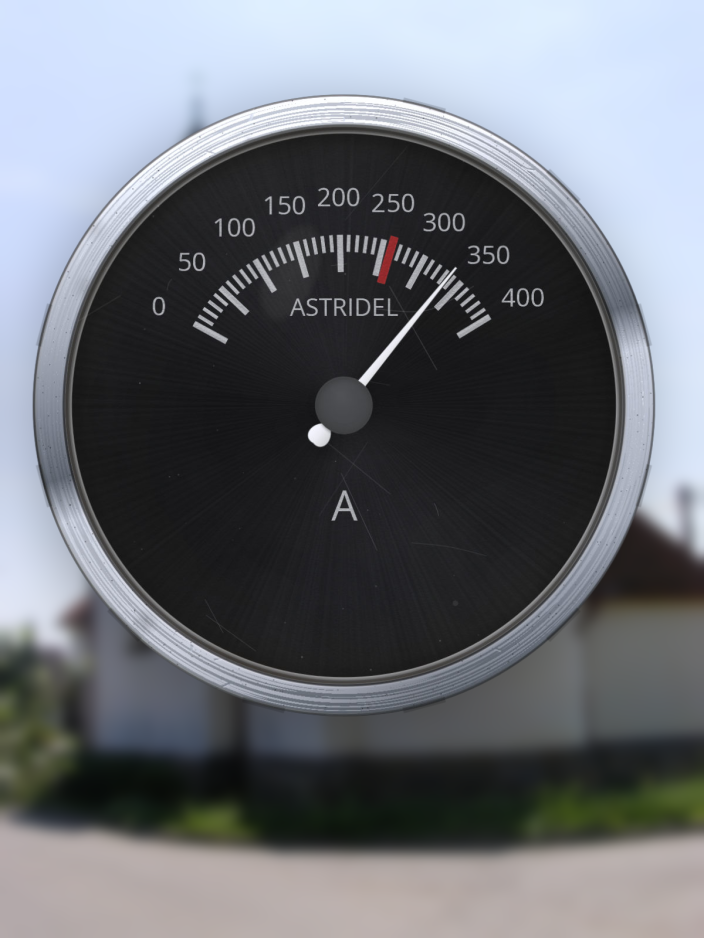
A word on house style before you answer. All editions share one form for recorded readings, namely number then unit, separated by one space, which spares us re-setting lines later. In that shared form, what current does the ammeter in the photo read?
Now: 335 A
